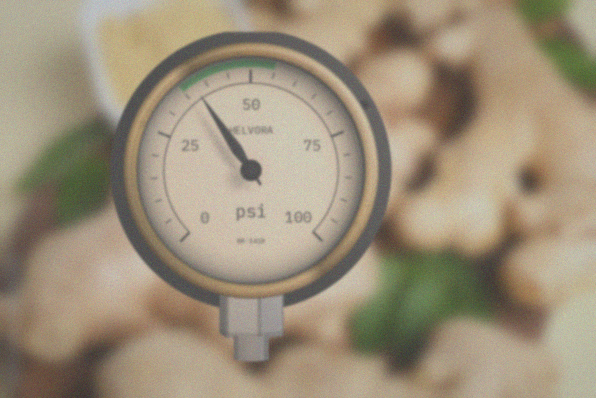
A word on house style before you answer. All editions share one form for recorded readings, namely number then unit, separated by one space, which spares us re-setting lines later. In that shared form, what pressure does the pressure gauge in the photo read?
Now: 37.5 psi
